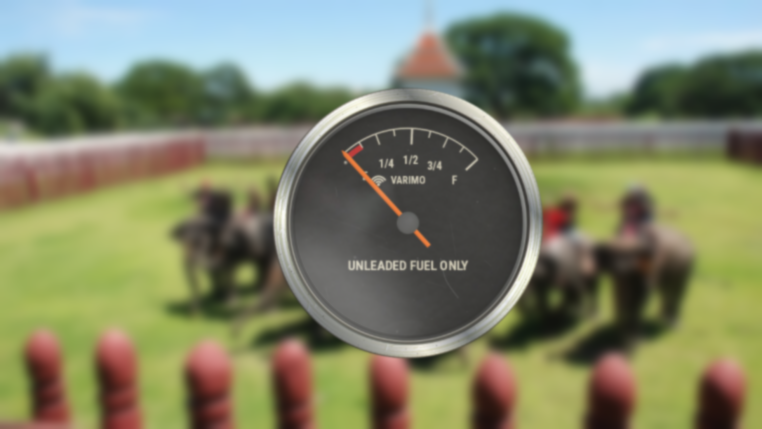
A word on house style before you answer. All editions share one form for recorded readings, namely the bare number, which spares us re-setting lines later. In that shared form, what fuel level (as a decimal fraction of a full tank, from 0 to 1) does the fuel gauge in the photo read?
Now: 0
